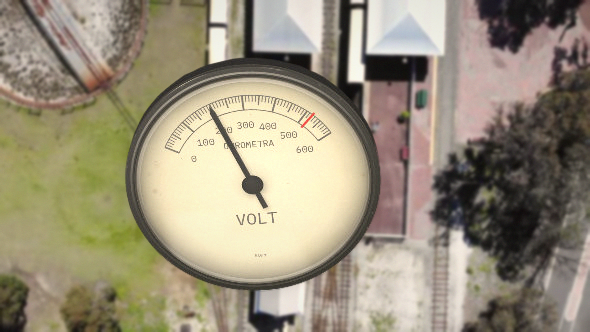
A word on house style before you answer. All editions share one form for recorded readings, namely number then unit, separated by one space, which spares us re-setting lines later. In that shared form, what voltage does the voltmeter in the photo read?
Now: 200 V
